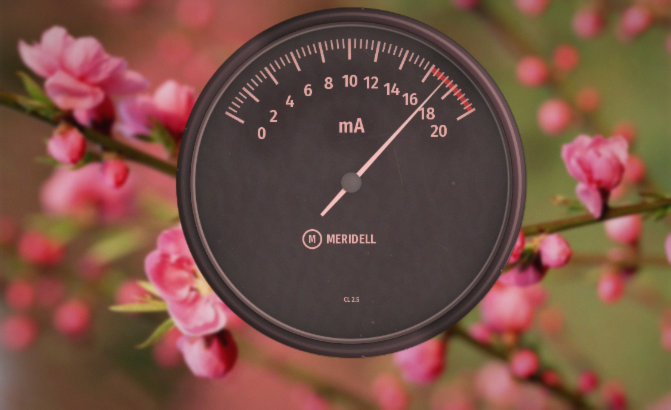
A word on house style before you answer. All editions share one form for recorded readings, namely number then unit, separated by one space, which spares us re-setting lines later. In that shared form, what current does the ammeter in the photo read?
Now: 17.2 mA
